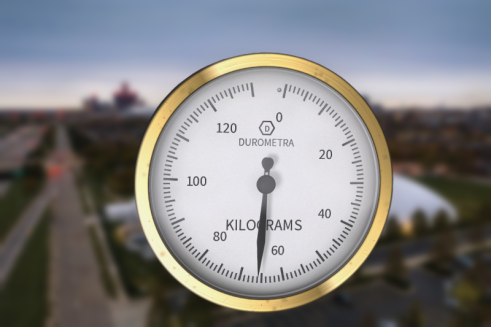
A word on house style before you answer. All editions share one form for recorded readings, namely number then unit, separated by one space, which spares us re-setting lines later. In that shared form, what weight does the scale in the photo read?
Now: 66 kg
